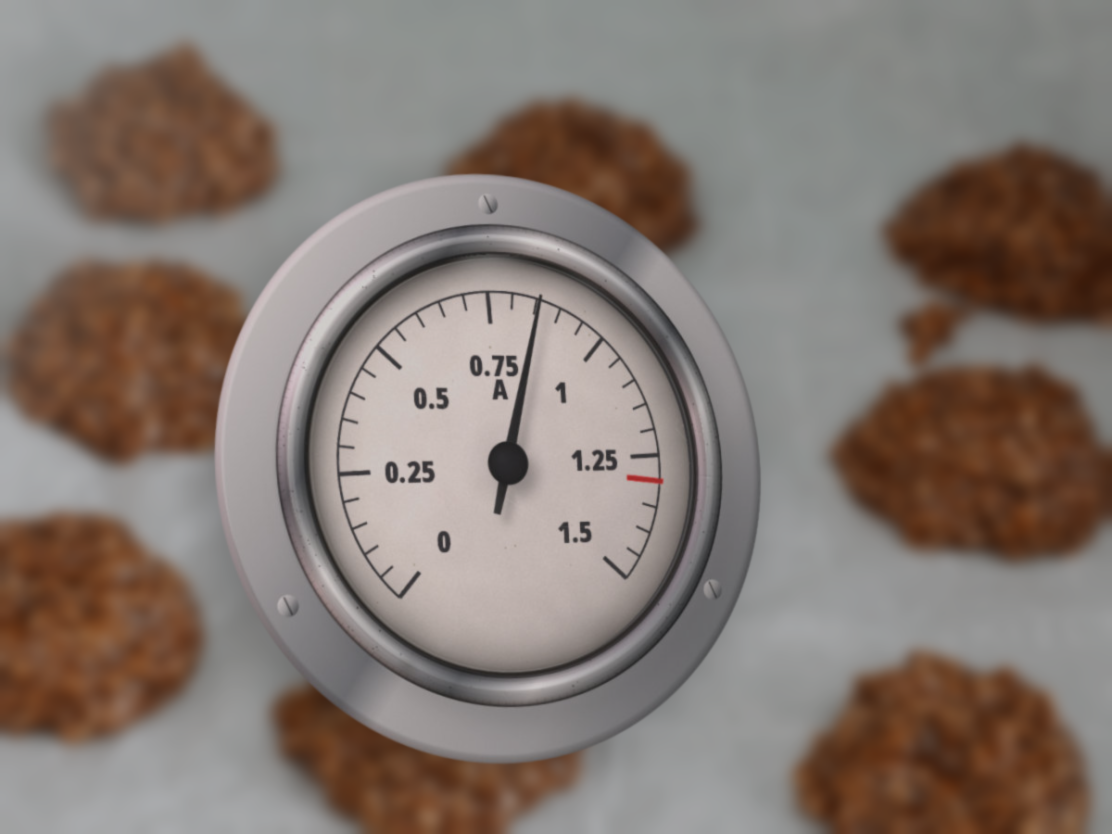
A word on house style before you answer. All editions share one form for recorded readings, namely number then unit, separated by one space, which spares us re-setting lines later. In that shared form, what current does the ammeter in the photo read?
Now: 0.85 A
